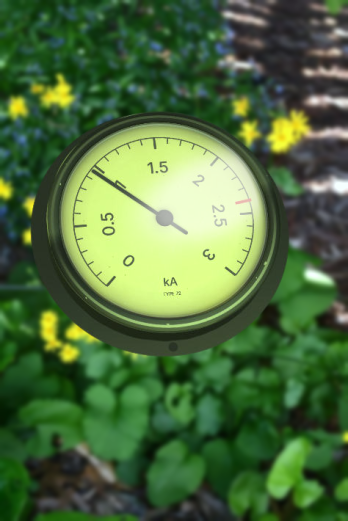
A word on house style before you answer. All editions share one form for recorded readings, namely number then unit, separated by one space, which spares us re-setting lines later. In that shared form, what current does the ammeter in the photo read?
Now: 0.95 kA
